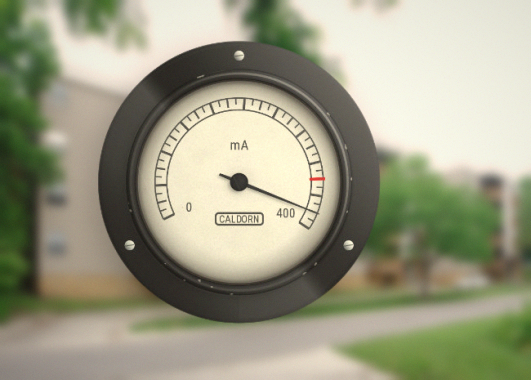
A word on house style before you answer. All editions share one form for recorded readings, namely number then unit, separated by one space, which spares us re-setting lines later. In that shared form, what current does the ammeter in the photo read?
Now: 380 mA
